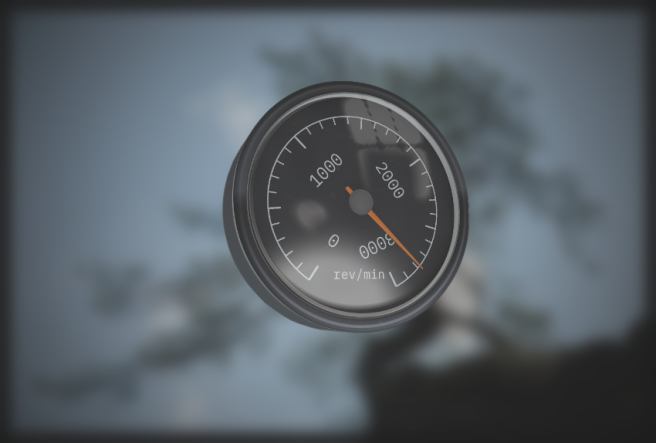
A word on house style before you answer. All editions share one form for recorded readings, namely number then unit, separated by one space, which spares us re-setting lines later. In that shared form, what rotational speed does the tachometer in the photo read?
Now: 2800 rpm
